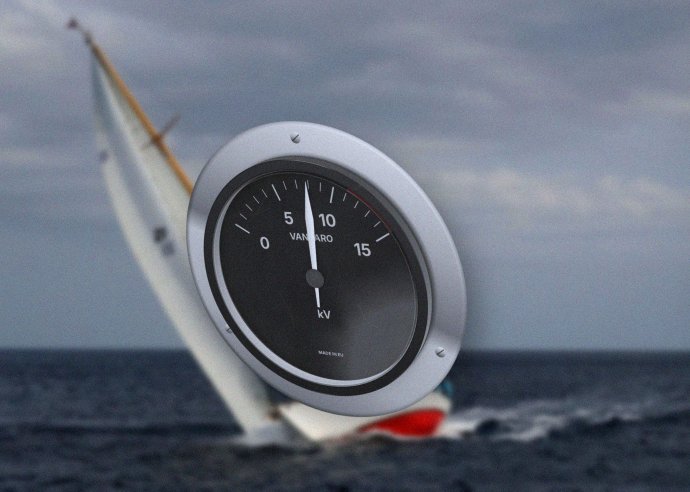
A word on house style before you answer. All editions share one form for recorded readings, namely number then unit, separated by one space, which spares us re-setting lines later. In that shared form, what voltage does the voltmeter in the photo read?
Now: 8 kV
